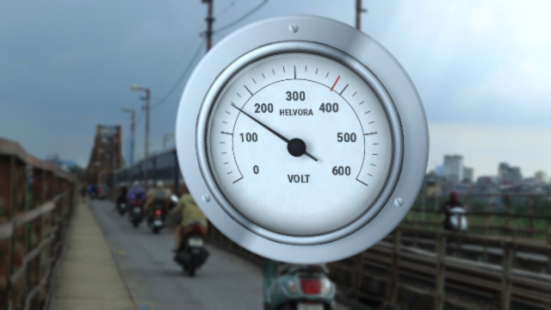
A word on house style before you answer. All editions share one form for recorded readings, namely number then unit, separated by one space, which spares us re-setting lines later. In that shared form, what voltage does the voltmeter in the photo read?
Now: 160 V
